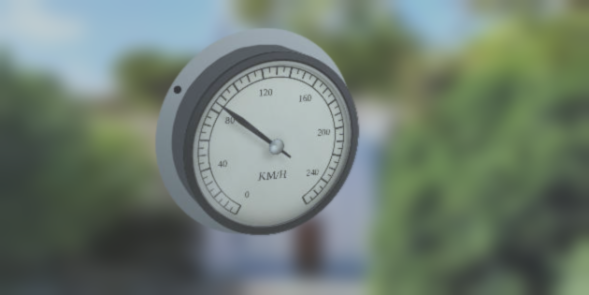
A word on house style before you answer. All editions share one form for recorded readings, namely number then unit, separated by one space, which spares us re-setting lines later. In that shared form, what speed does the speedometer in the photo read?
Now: 85 km/h
